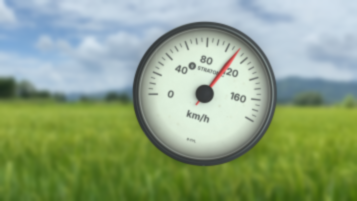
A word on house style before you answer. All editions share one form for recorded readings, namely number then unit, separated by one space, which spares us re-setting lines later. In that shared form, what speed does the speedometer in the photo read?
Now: 110 km/h
